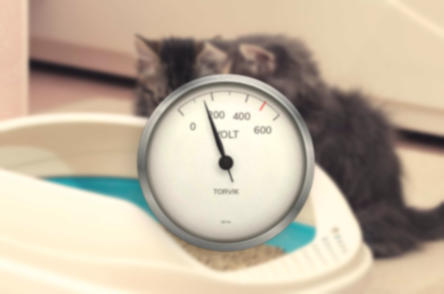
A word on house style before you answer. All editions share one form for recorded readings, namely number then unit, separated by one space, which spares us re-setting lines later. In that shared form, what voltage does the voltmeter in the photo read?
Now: 150 V
